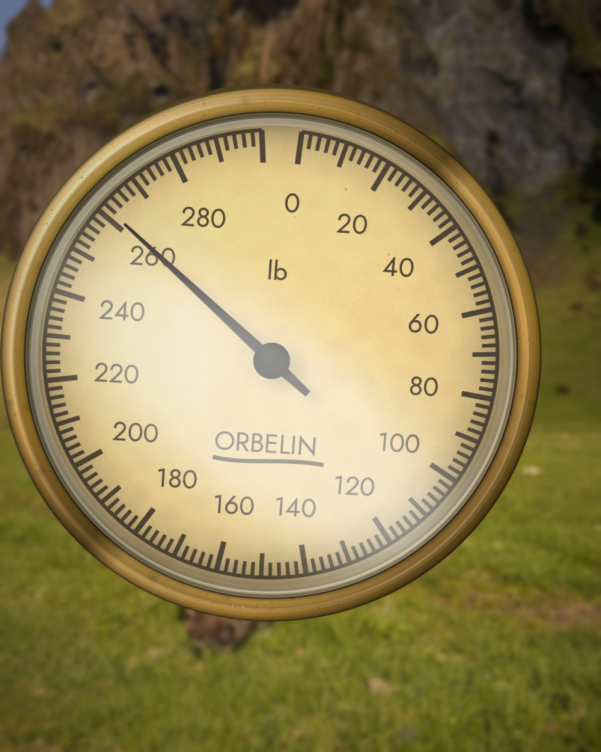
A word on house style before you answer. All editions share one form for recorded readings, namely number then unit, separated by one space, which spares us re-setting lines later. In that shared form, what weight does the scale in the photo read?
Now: 262 lb
